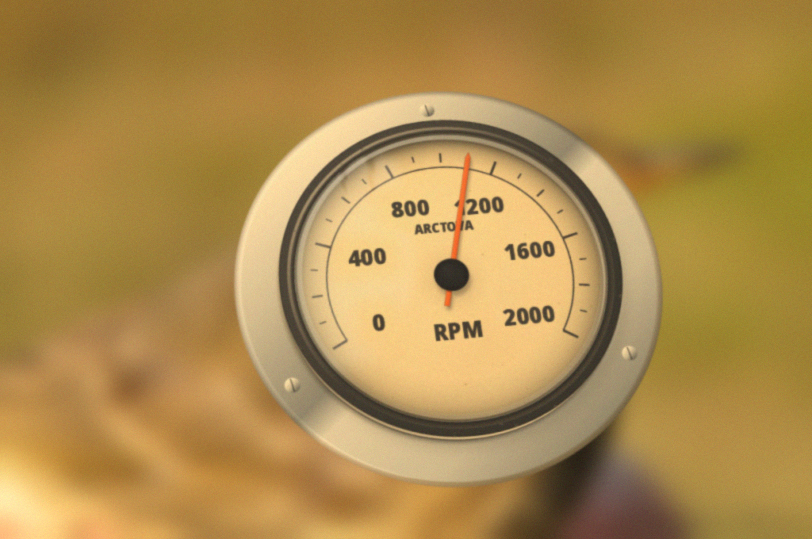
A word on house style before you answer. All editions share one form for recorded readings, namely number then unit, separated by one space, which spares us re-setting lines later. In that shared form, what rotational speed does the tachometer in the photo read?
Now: 1100 rpm
